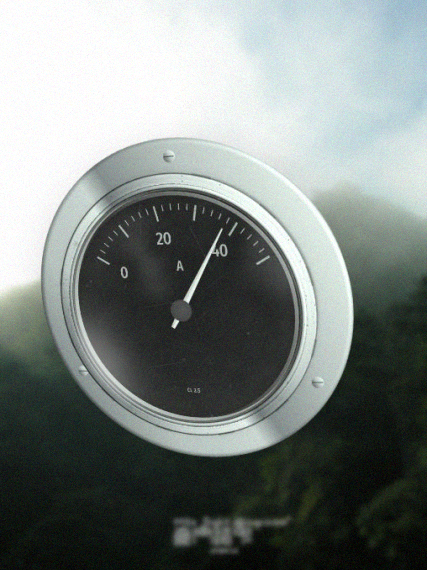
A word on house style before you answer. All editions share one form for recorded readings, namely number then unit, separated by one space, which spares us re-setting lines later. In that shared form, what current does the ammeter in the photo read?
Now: 38 A
